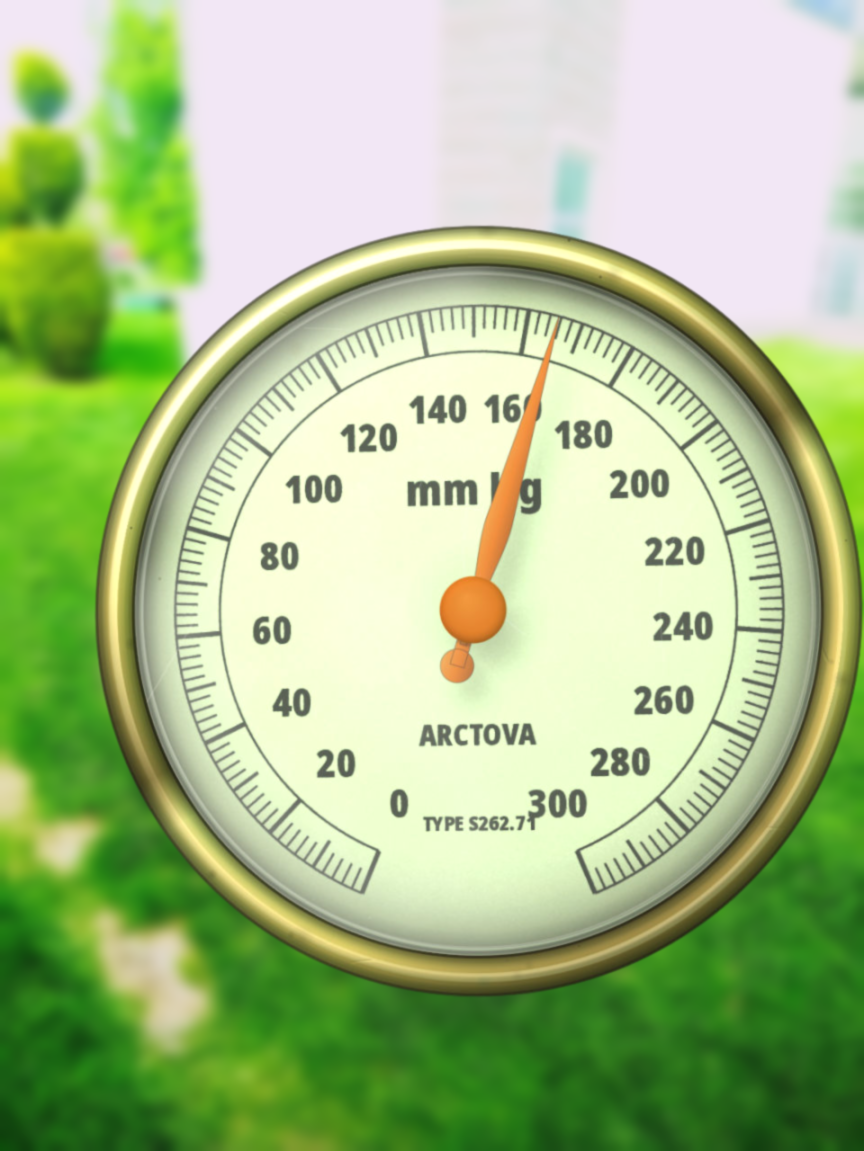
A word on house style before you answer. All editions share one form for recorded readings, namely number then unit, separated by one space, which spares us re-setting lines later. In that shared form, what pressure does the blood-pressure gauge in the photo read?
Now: 166 mmHg
